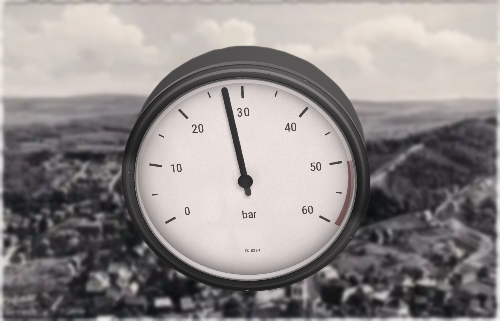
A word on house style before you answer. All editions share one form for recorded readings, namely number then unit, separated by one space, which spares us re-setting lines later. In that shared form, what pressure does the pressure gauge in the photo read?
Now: 27.5 bar
